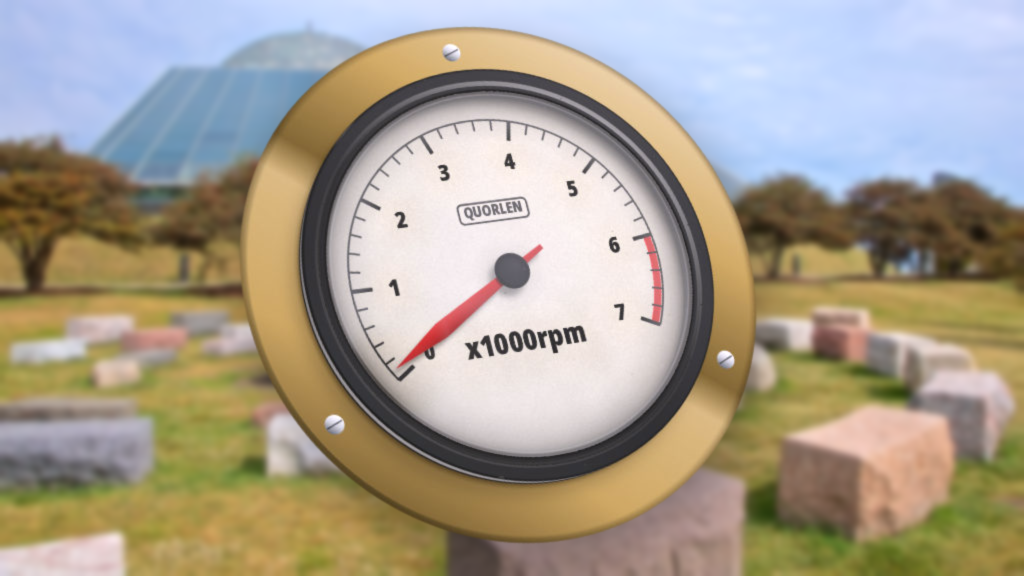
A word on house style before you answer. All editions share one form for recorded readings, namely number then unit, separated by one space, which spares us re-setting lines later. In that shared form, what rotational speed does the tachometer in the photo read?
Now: 100 rpm
